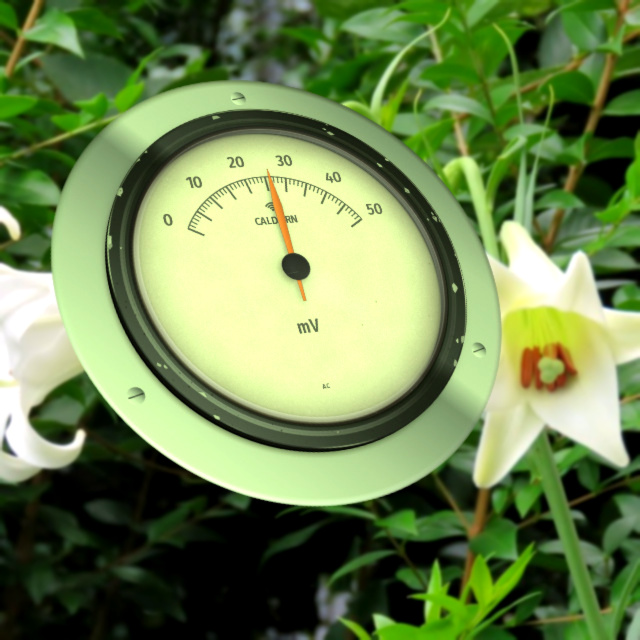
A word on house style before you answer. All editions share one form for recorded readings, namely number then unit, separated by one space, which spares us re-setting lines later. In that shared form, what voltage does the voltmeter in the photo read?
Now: 25 mV
